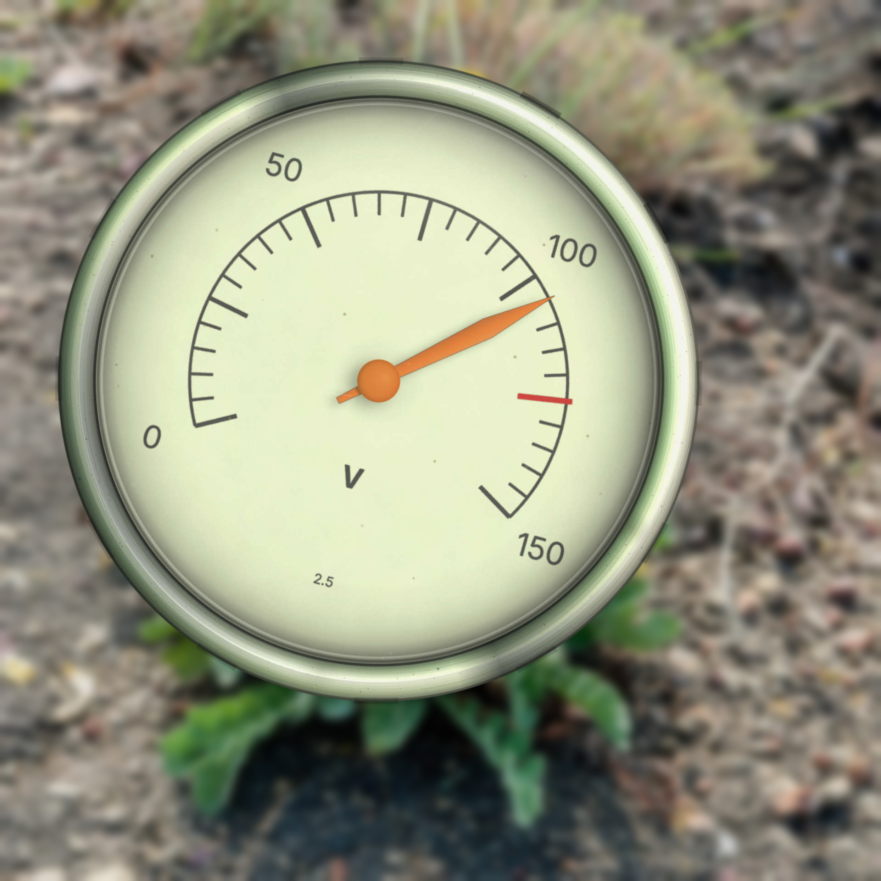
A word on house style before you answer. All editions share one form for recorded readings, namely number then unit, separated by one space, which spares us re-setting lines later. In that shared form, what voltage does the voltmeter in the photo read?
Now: 105 V
